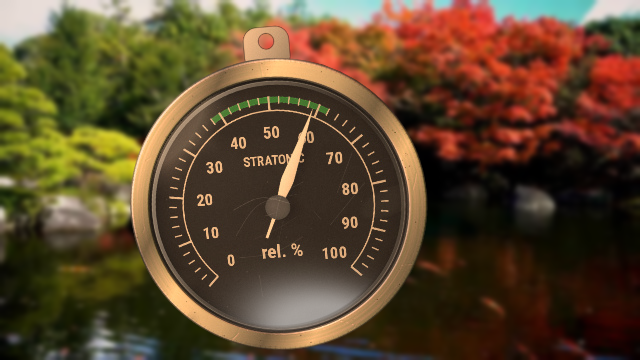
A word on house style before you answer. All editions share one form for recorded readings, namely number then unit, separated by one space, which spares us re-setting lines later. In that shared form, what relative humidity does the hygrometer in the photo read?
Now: 59 %
